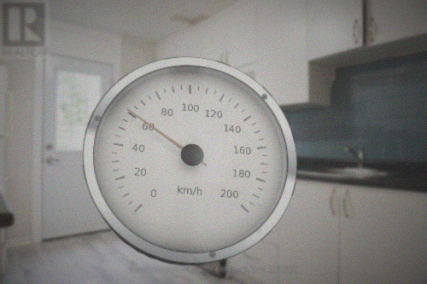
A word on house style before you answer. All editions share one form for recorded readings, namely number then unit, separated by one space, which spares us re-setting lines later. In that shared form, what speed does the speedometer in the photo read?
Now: 60 km/h
